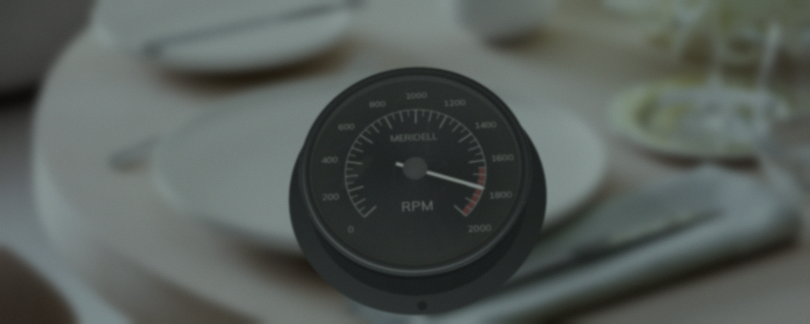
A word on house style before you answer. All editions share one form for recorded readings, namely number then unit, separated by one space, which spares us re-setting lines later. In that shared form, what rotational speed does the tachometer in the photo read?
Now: 1800 rpm
